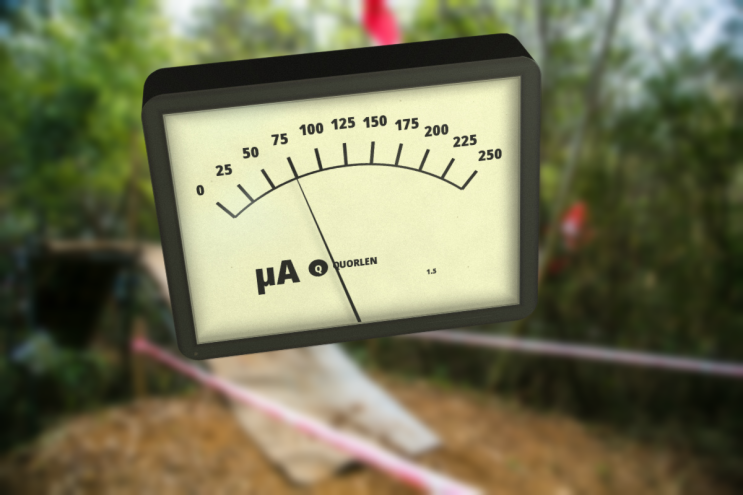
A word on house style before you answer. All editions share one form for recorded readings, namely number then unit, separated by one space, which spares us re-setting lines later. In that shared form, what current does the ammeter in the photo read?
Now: 75 µA
